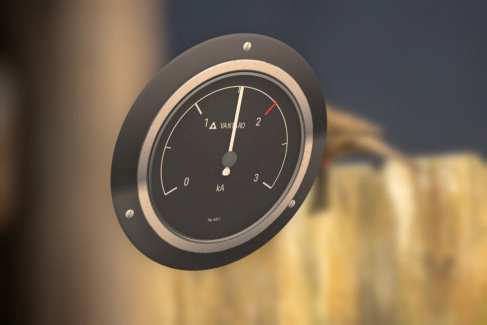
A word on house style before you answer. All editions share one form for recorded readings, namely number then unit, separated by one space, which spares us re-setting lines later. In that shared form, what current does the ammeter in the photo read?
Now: 1.5 kA
